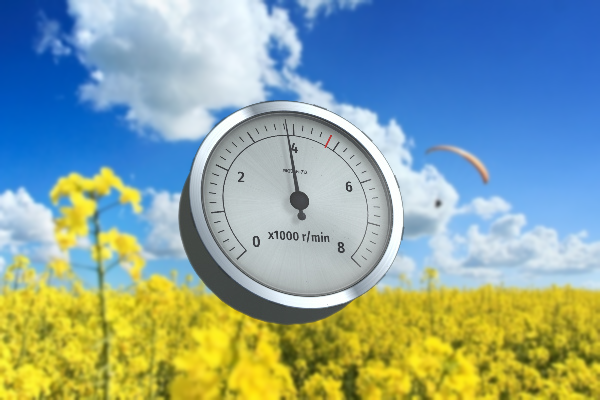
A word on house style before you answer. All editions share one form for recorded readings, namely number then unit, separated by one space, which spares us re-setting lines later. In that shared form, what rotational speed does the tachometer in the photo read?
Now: 3800 rpm
